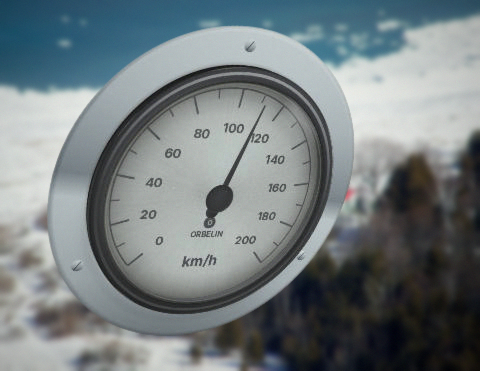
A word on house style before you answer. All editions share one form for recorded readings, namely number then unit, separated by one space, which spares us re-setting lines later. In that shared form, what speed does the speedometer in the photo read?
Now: 110 km/h
